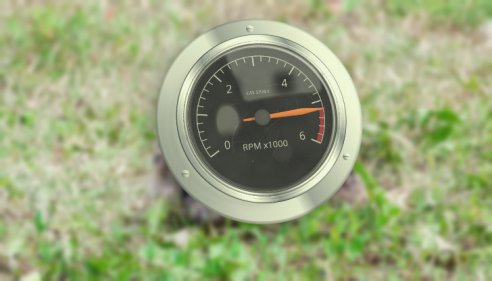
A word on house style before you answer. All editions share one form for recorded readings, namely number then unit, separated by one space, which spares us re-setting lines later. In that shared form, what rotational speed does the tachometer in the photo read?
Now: 5200 rpm
